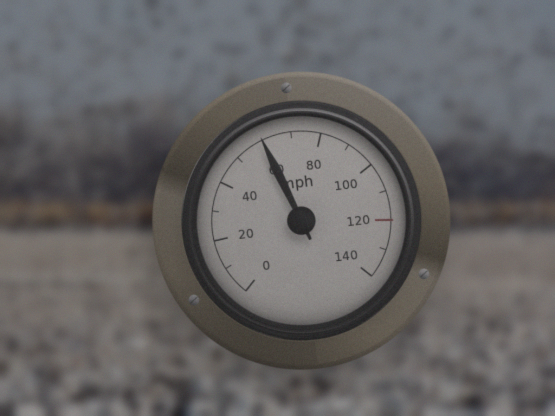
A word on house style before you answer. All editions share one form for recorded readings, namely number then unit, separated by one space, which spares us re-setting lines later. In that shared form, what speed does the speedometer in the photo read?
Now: 60 mph
